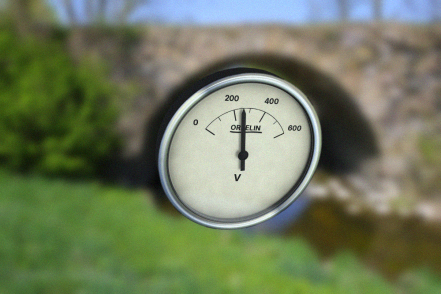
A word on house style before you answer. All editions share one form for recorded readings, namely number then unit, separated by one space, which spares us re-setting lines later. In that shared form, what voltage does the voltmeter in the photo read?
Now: 250 V
